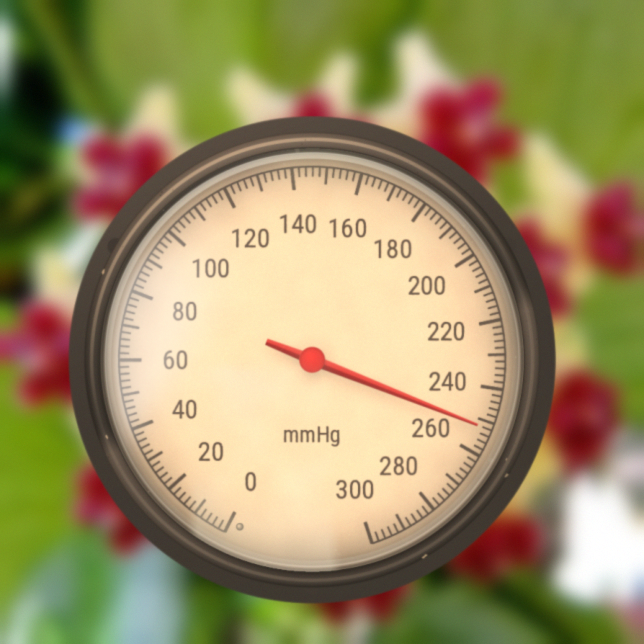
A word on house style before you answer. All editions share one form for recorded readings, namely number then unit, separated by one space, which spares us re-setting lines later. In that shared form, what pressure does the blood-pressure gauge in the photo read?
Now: 252 mmHg
